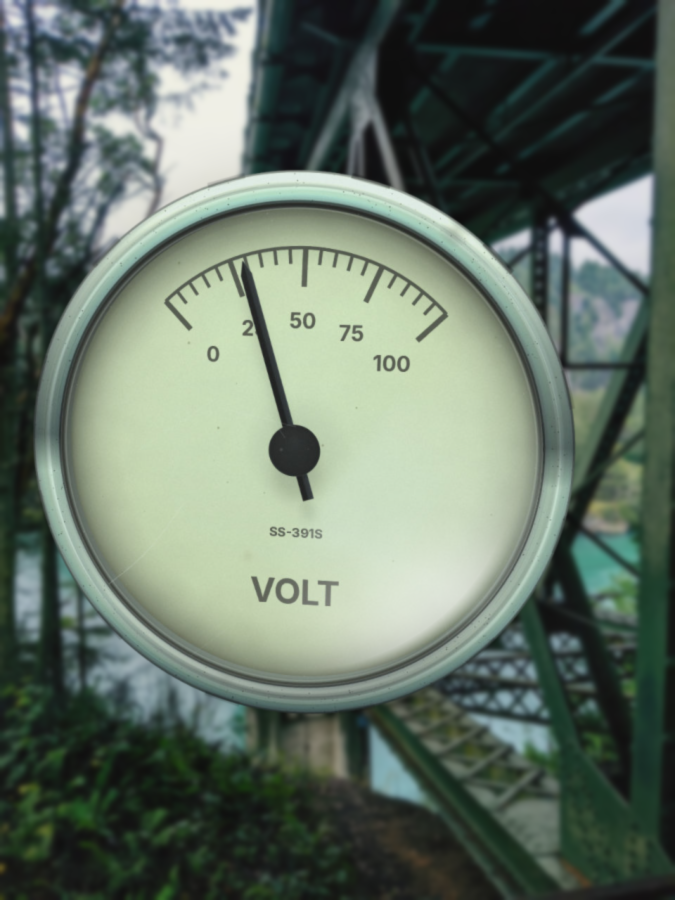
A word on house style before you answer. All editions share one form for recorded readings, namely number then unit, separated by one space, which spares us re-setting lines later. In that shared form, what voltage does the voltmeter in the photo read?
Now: 30 V
